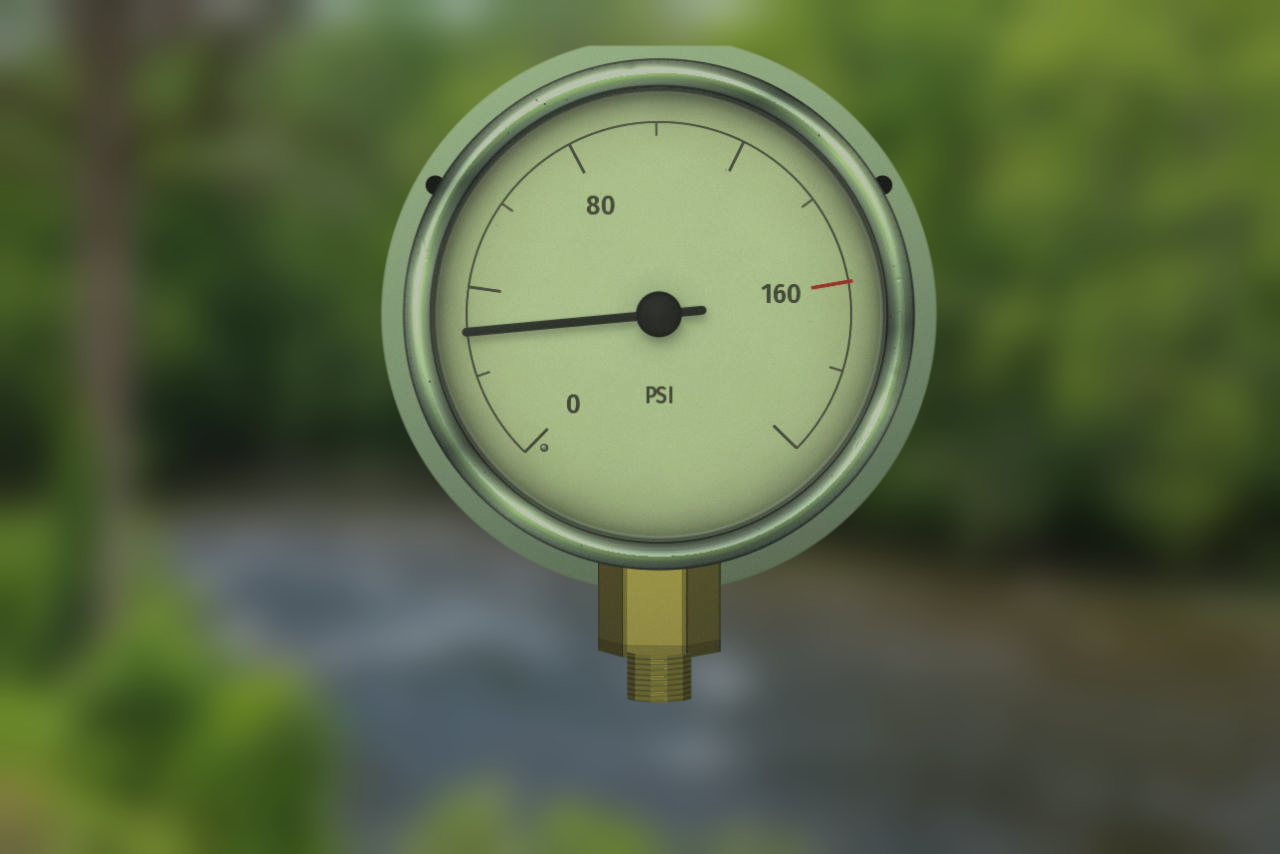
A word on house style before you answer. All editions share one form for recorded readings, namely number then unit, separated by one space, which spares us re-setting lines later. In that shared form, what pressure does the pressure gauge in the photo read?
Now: 30 psi
